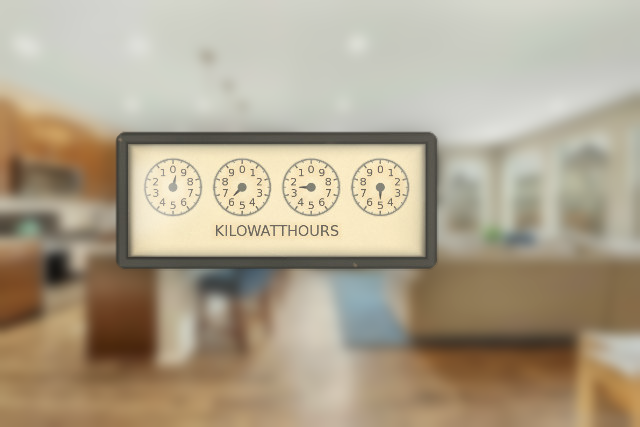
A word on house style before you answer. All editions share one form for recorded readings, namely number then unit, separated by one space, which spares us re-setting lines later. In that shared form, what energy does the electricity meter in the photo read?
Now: 9625 kWh
